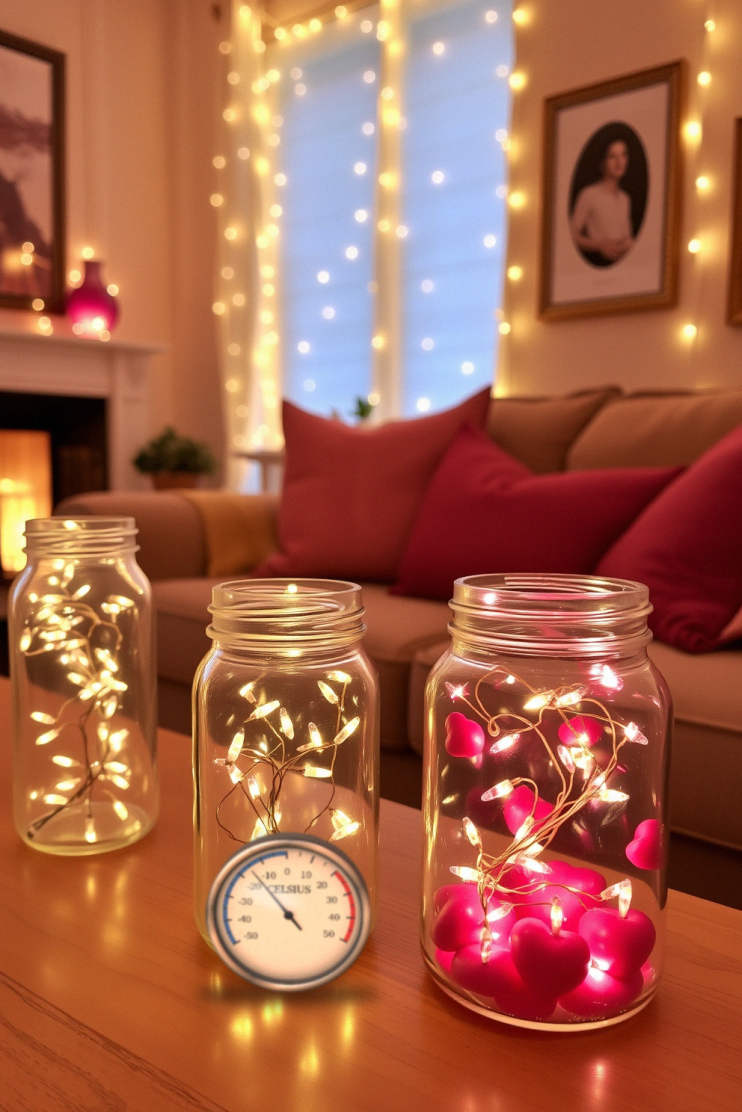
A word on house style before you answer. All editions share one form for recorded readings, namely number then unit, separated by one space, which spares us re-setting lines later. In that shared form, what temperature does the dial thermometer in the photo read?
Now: -15 °C
